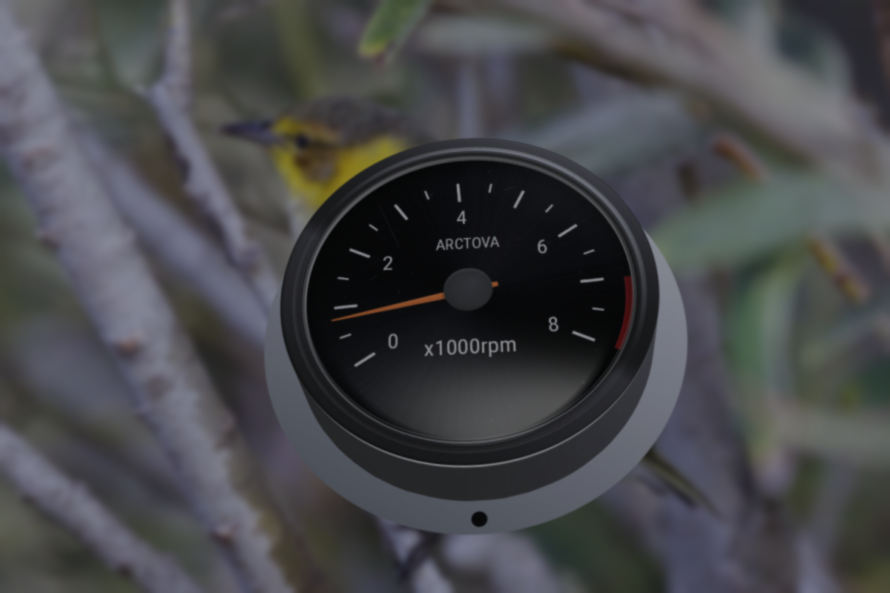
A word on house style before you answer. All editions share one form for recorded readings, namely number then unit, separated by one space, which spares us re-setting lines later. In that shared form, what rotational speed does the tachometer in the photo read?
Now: 750 rpm
